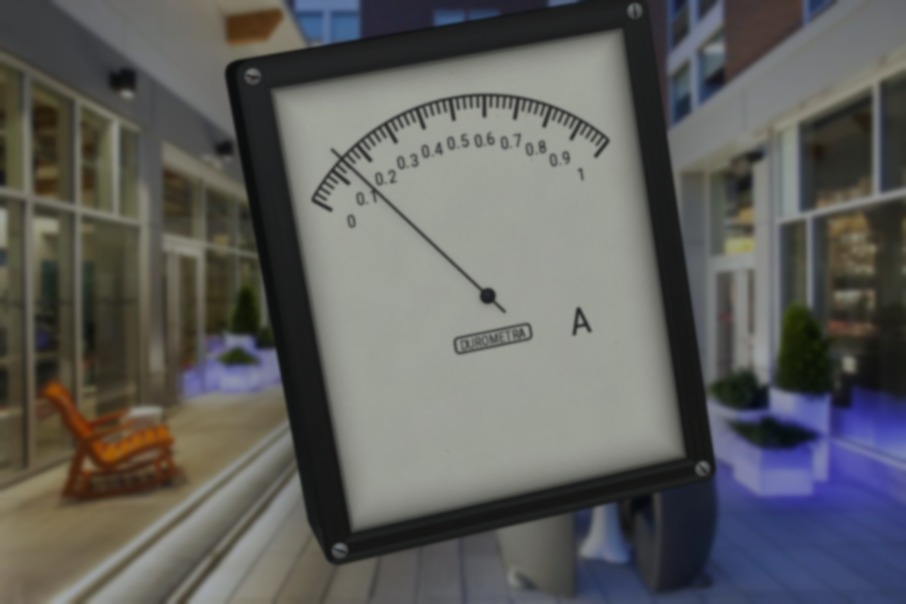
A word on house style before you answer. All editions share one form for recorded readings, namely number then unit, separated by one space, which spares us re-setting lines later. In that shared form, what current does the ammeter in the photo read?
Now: 0.14 A
